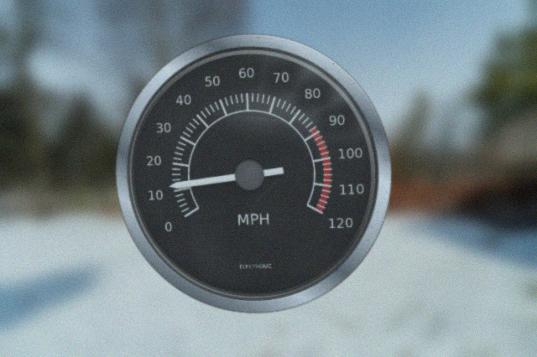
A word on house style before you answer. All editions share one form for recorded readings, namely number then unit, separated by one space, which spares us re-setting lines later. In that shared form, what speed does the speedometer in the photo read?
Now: 12 mph
